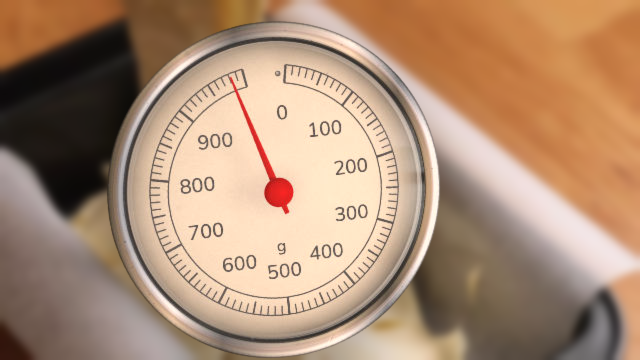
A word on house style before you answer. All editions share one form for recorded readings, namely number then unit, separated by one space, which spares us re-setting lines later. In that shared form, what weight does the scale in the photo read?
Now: 980 g
